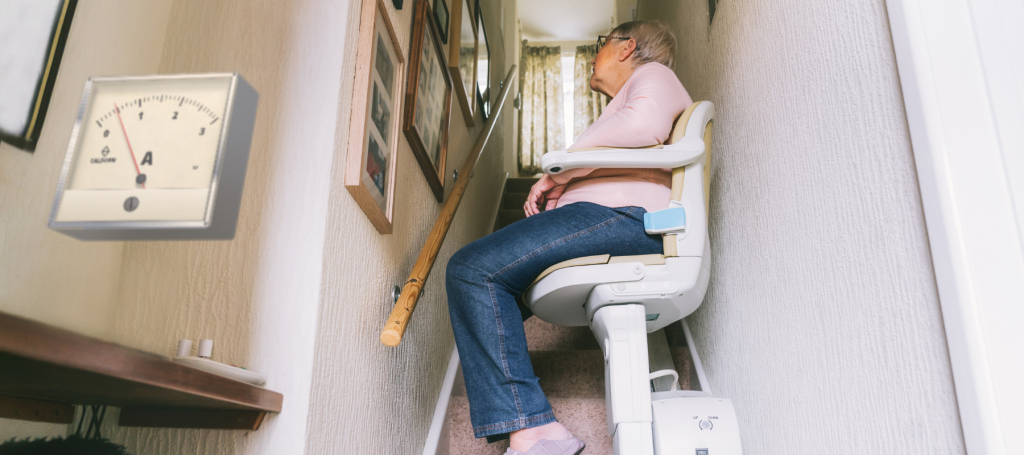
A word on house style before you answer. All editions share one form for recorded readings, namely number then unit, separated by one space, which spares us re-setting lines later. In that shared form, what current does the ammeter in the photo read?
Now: 0.5 A
